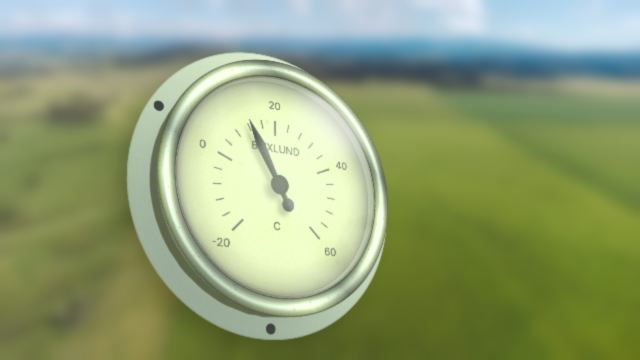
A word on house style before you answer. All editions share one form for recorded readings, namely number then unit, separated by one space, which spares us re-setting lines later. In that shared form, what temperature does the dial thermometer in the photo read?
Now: 12 °C
